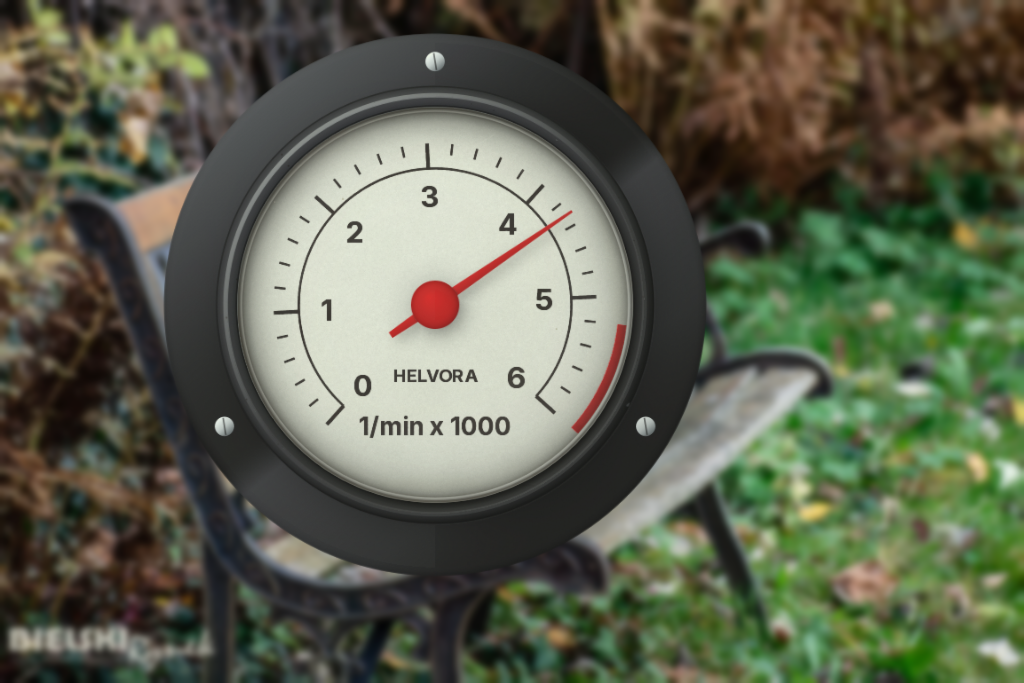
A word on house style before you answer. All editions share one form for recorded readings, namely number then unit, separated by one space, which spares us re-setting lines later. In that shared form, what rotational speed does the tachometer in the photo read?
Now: 4300 rpm
